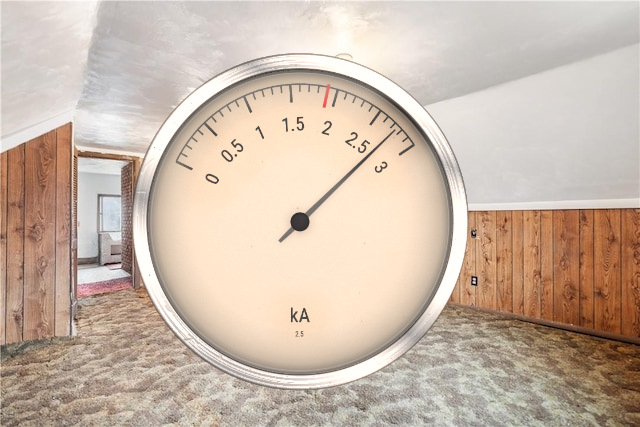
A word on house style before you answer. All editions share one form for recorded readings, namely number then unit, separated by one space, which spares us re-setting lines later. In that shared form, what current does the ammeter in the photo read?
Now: 2.75 kA
